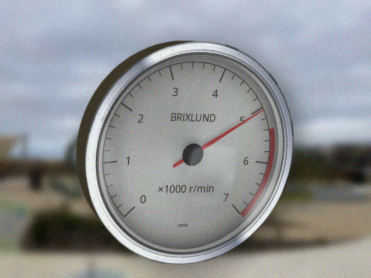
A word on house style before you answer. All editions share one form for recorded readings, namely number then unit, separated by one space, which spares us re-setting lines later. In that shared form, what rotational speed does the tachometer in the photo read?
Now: 5000 rpm
